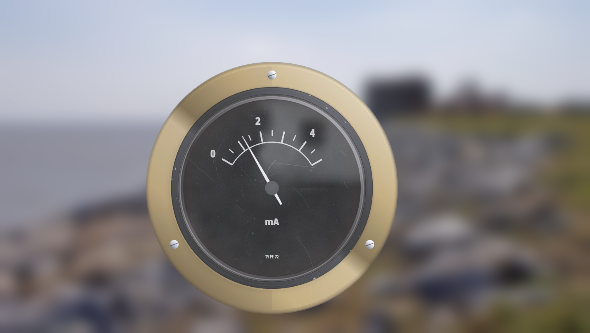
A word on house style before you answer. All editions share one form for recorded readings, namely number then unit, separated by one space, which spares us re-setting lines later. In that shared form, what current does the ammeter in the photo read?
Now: 1.25 mA
